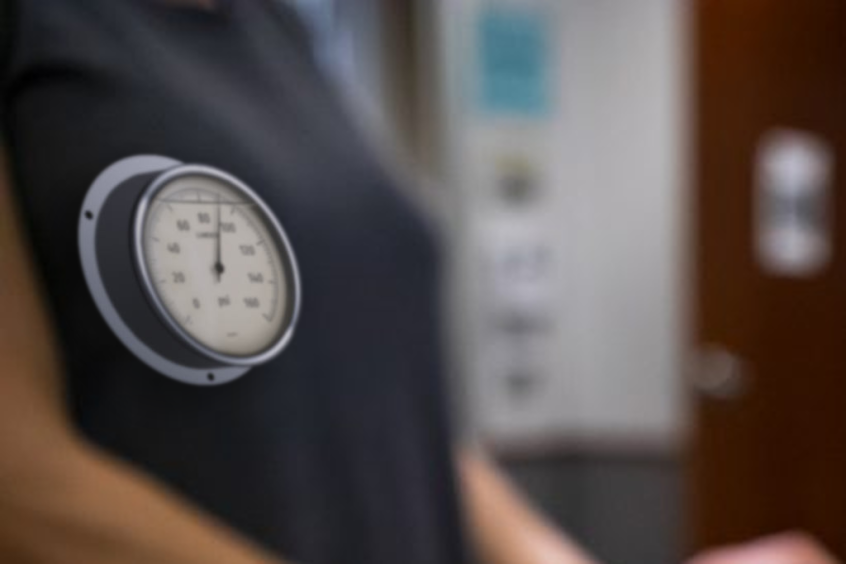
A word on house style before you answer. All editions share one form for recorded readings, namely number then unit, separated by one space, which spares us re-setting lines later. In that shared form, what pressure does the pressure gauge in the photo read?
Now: 90 psi
